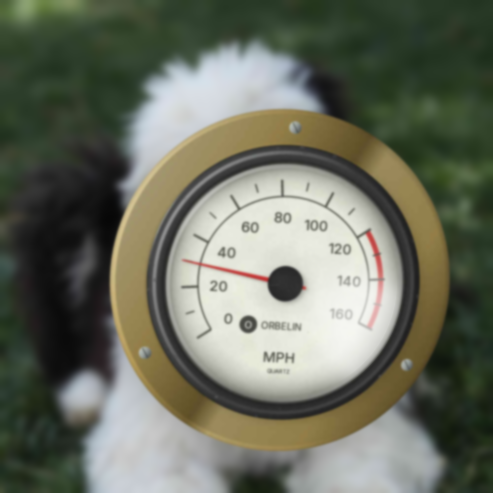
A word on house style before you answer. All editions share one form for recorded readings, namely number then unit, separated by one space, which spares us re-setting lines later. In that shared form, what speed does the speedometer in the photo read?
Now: 30 mph
